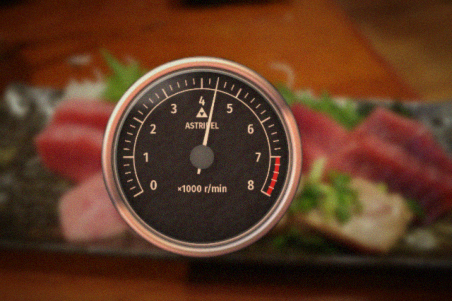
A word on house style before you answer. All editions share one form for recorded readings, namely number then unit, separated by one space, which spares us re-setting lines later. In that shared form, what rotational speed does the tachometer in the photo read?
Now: 4400 rpm
